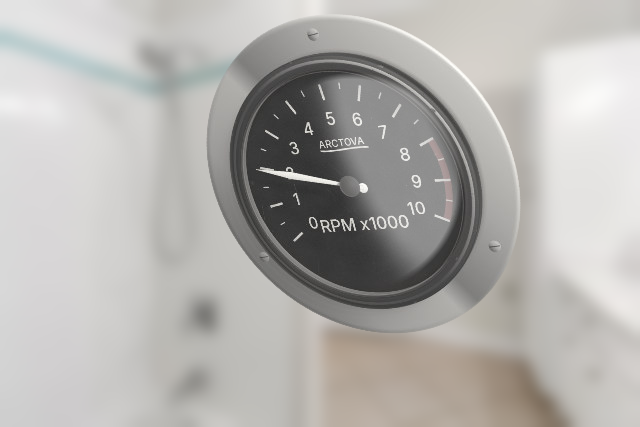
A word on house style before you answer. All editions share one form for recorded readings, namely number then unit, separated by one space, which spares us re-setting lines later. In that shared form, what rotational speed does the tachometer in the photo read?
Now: 2000 rpm
